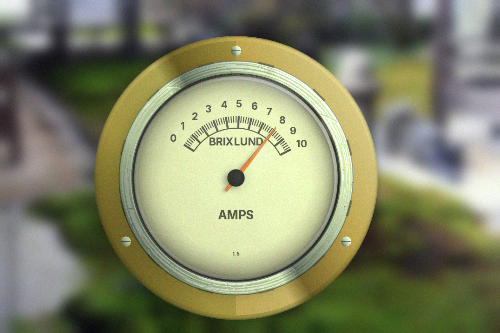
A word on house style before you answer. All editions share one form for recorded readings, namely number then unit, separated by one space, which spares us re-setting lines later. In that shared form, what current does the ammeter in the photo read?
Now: 8 A
